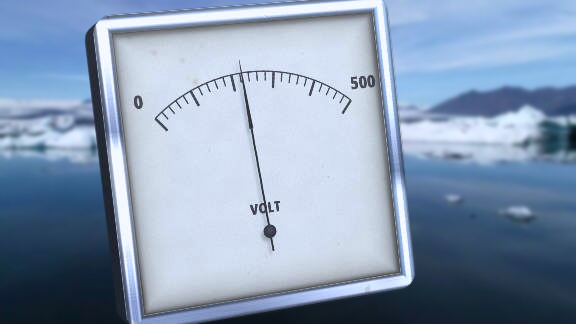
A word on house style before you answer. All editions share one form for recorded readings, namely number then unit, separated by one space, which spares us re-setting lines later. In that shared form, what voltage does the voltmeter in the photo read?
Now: 220 V
